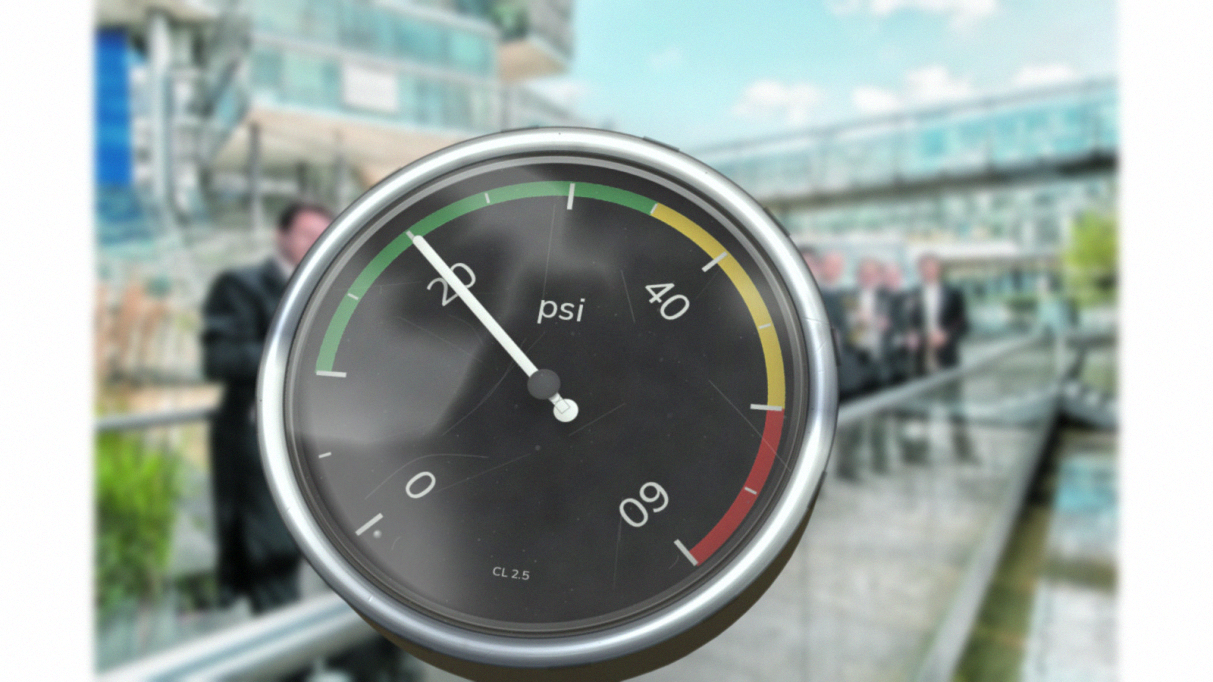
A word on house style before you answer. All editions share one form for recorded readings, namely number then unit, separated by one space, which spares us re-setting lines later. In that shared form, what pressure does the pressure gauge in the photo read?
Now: 20 psi
